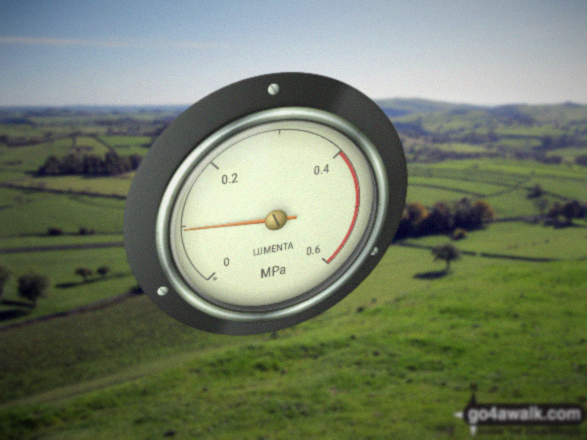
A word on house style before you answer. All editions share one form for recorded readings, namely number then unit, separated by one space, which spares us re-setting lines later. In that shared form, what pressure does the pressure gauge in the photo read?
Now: 0.1 MPa
